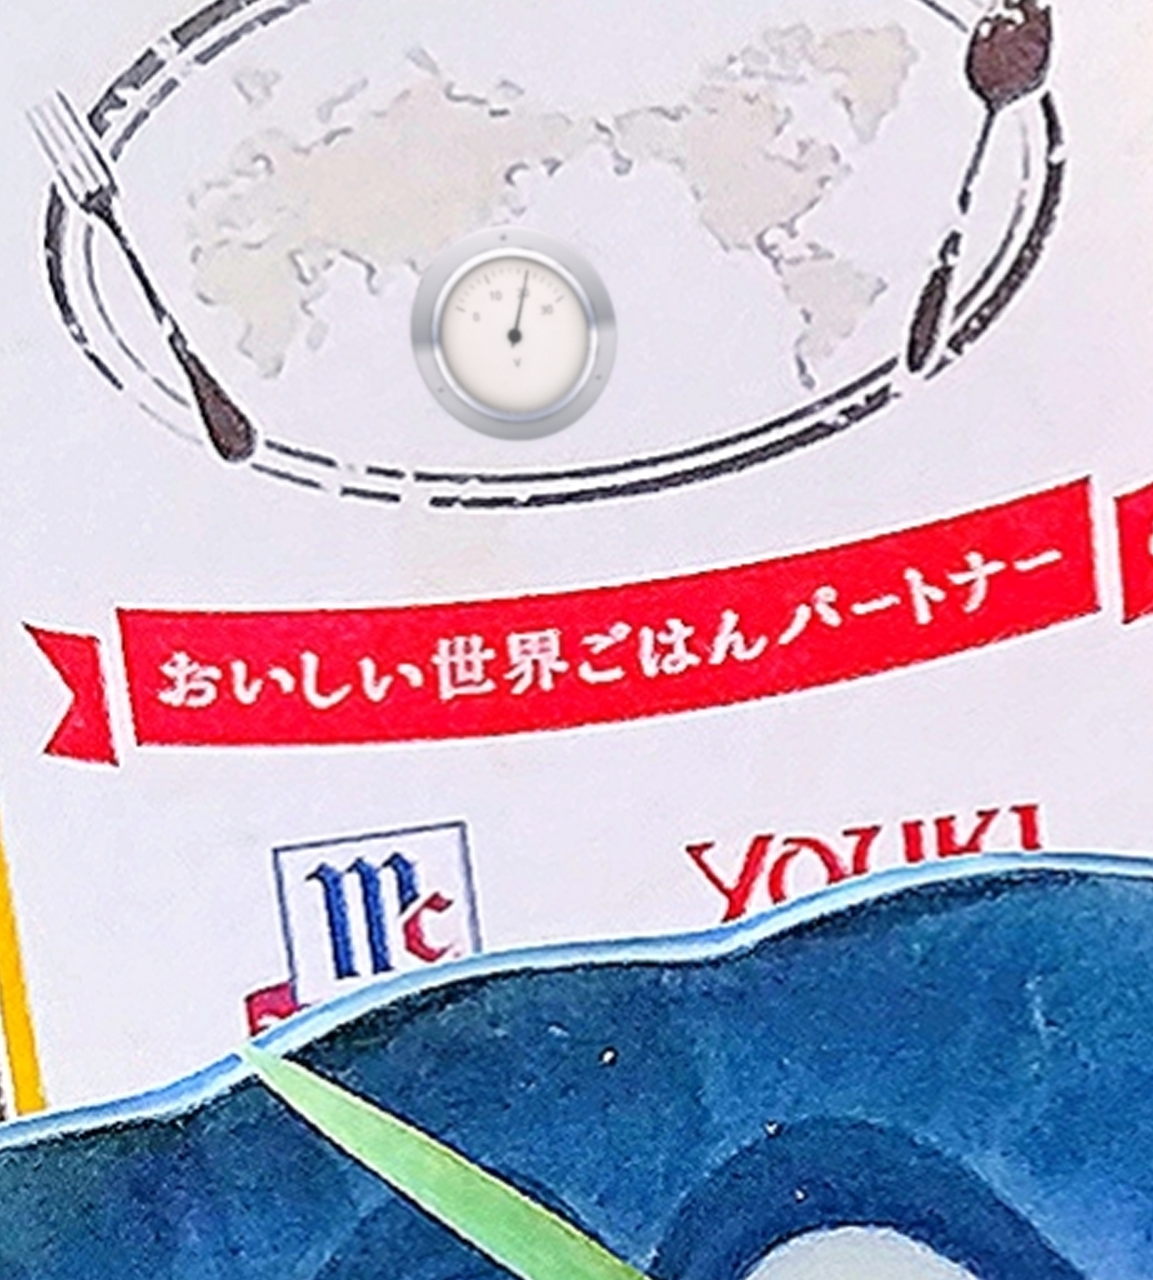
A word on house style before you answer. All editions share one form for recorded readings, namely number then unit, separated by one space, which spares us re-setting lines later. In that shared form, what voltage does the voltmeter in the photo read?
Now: 20 V
